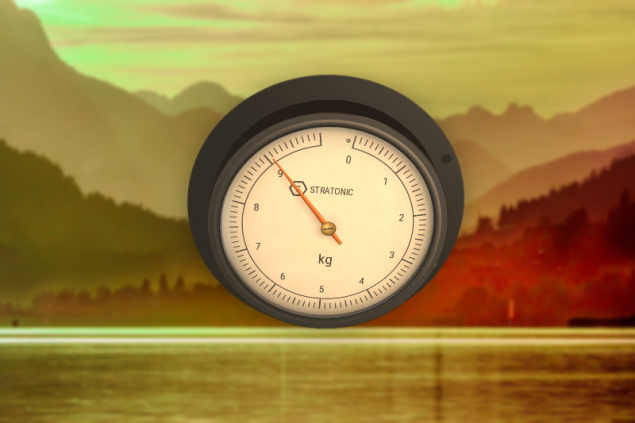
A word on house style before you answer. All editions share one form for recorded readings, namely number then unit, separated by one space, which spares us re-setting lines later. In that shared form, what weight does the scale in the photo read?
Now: 9.1 kg
